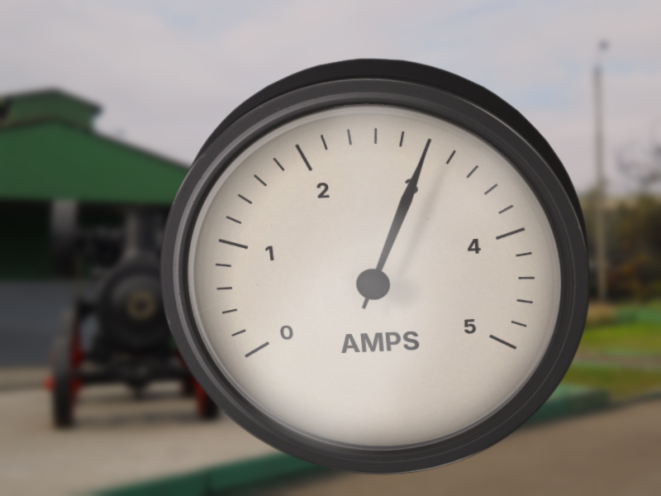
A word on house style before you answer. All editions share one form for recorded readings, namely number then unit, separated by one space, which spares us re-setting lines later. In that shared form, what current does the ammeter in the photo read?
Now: 3 A
